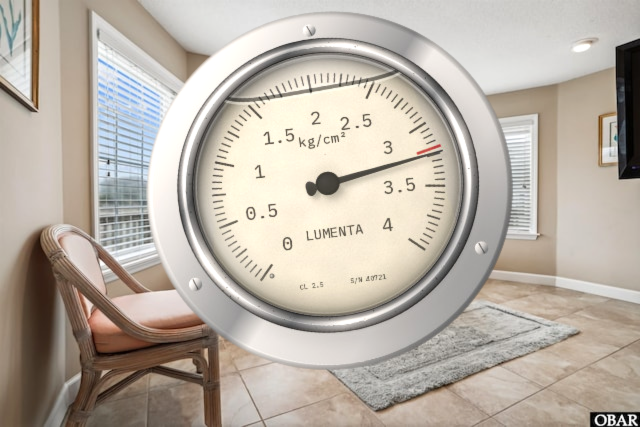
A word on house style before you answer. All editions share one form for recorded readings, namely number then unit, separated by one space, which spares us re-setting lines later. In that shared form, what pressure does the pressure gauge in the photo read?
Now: 3.25 kg/cm²
